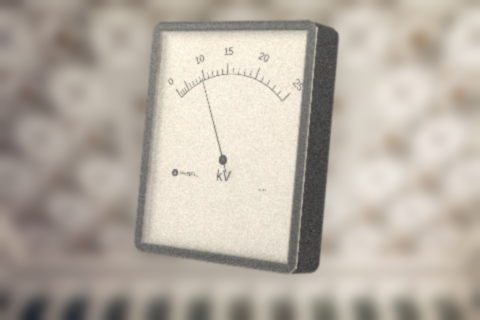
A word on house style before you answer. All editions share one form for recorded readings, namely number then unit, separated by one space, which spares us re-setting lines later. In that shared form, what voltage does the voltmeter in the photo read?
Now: 10 kV
